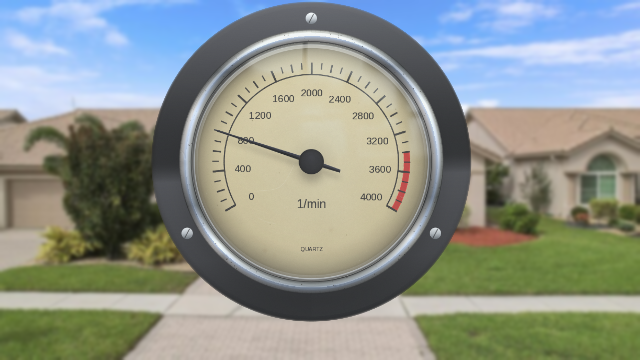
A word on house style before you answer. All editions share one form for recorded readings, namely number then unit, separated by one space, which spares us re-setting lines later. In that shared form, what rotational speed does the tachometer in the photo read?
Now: 800 rpm
